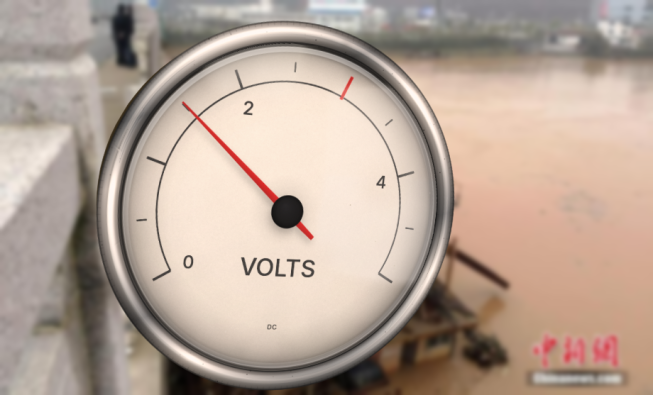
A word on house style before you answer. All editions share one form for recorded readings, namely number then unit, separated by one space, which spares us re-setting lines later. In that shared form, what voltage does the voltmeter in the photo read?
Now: 1.5 V
